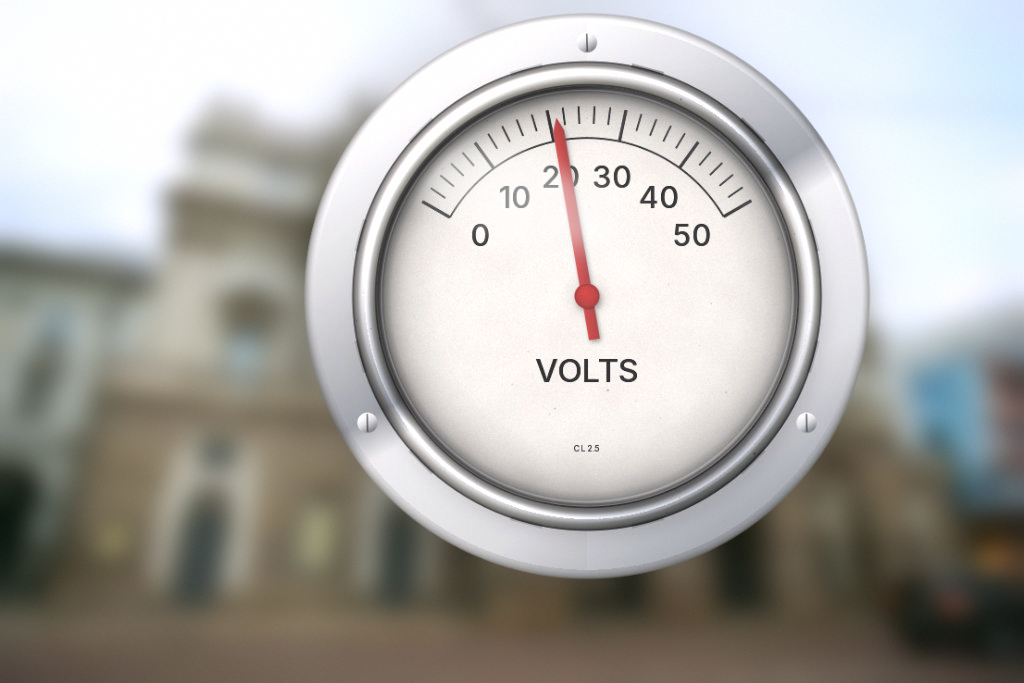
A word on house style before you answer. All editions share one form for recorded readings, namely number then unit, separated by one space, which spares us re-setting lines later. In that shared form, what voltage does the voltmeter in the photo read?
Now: 21 V
